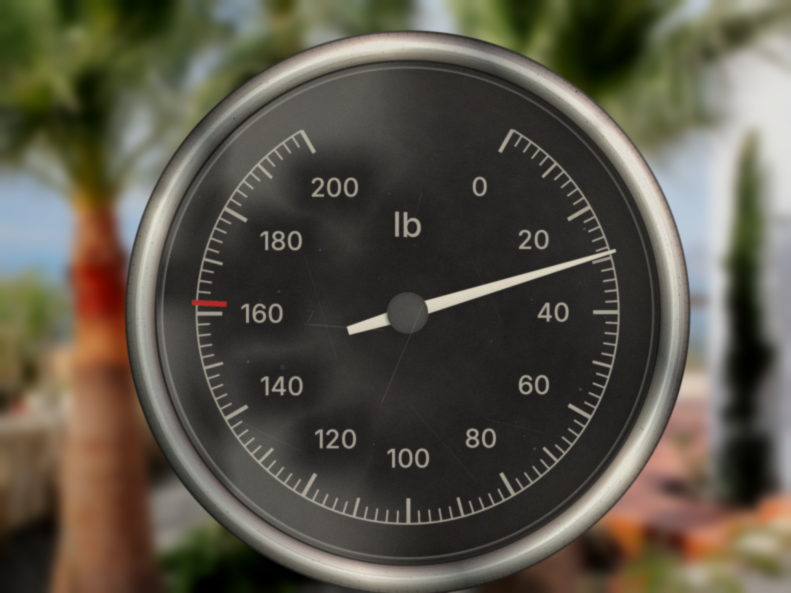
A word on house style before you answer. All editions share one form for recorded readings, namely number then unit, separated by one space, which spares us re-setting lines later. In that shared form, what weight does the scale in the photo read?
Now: 29 lb
